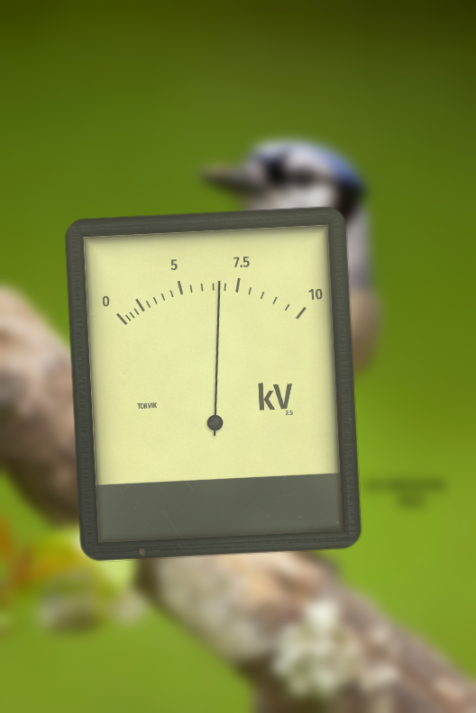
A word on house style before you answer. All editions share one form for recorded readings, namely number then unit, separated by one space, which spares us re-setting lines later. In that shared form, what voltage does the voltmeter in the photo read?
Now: 6.75 kV
